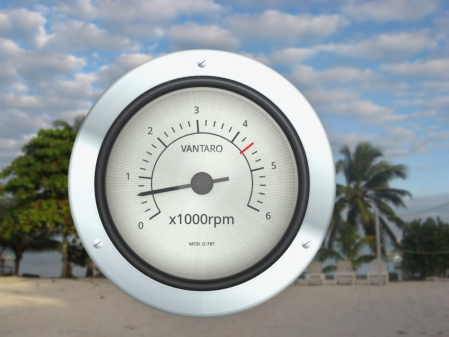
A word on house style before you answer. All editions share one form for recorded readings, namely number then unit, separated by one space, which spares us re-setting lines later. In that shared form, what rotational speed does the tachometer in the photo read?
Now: 600 rpm
